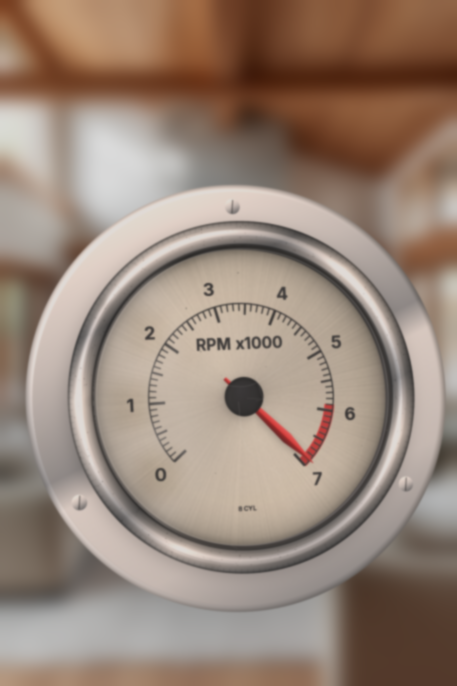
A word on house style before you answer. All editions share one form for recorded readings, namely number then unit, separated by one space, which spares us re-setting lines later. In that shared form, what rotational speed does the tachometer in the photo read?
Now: 6900 rpm
